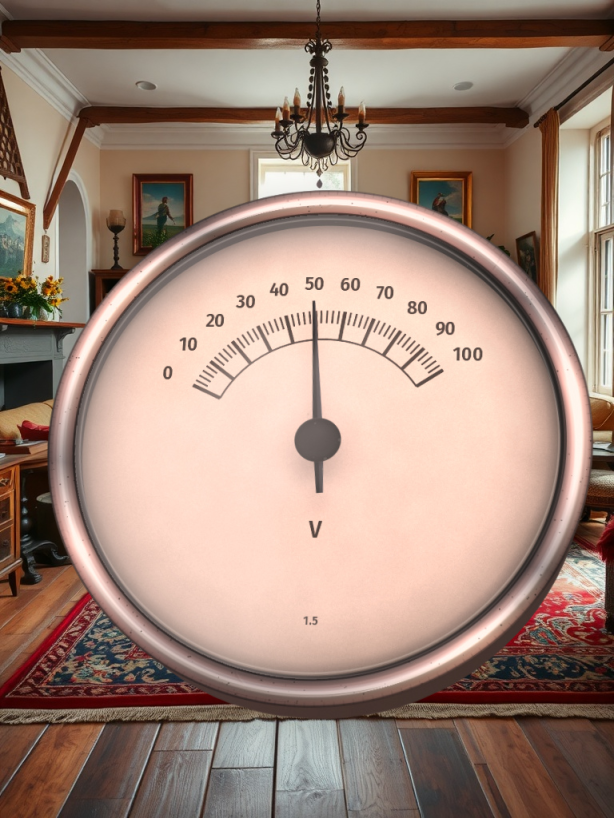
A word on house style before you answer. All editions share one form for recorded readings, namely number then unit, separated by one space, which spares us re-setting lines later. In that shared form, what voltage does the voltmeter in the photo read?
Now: 50 V
